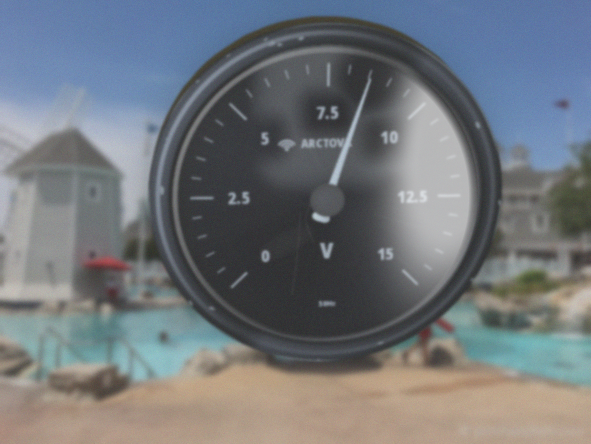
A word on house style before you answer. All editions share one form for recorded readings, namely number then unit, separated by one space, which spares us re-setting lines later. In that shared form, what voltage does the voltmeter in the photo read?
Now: 8.5 V
